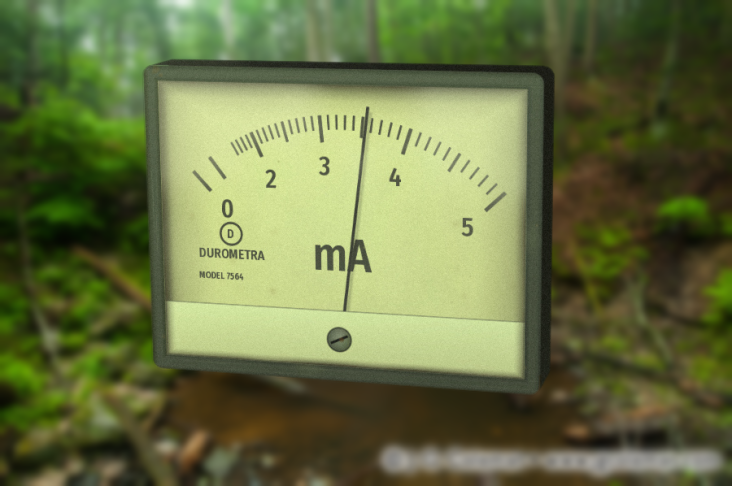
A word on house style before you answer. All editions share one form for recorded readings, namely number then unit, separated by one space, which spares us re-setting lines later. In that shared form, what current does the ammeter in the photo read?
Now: 3.55 mA
